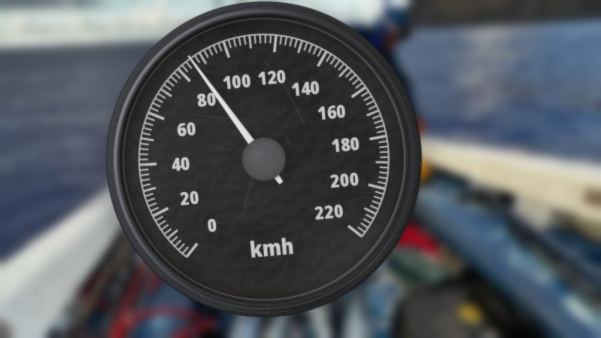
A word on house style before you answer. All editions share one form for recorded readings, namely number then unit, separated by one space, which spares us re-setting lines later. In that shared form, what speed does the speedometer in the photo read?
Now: 86 km/h
